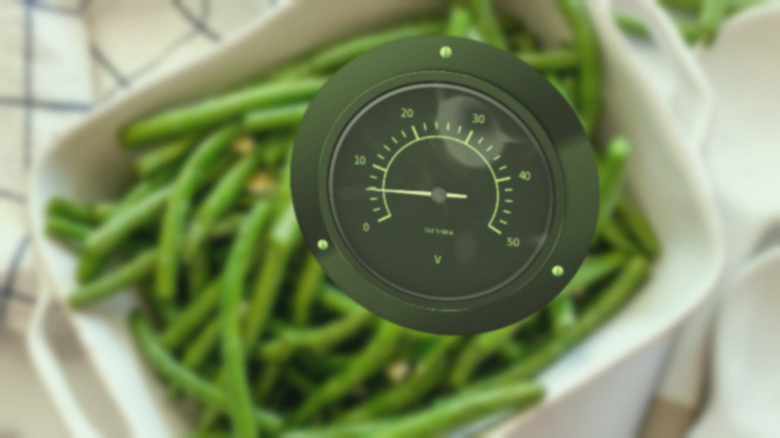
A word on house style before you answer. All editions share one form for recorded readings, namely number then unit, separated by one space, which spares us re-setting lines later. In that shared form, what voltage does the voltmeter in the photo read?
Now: 6 V
